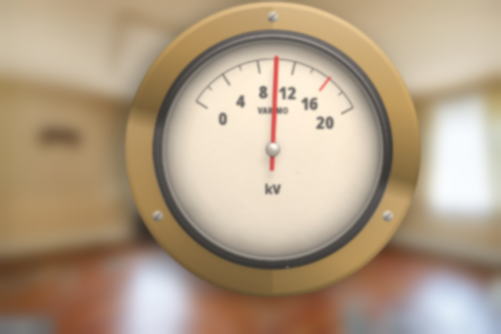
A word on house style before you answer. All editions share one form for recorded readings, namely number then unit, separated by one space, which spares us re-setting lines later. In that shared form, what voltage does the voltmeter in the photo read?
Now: 10 kV
